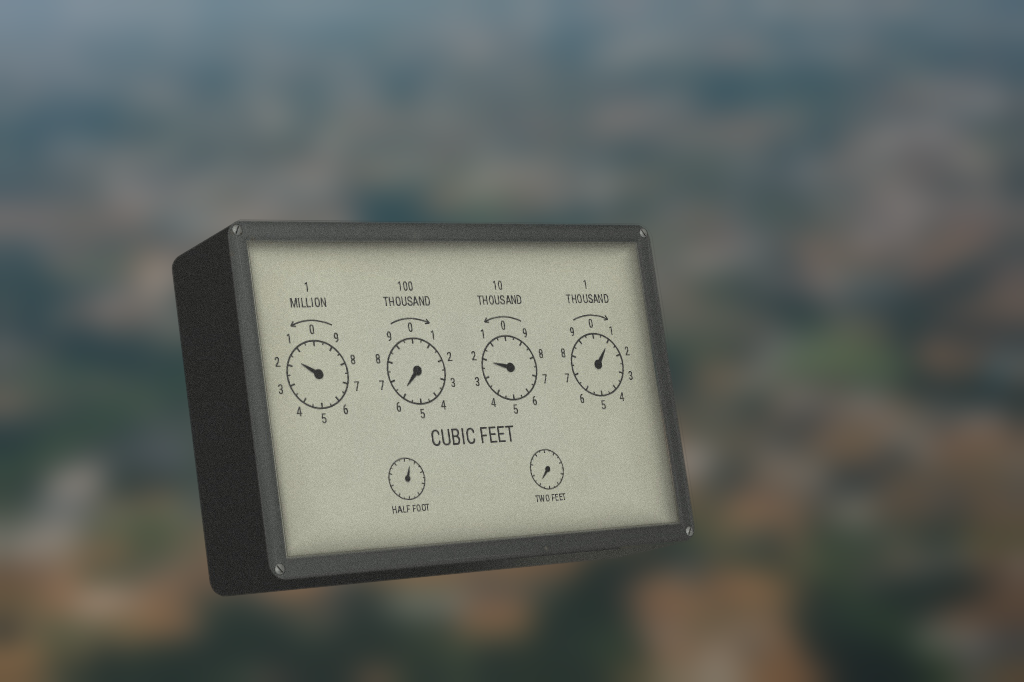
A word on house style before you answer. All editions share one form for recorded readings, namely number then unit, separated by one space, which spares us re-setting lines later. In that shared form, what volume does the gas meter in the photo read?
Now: 162100 ft³
